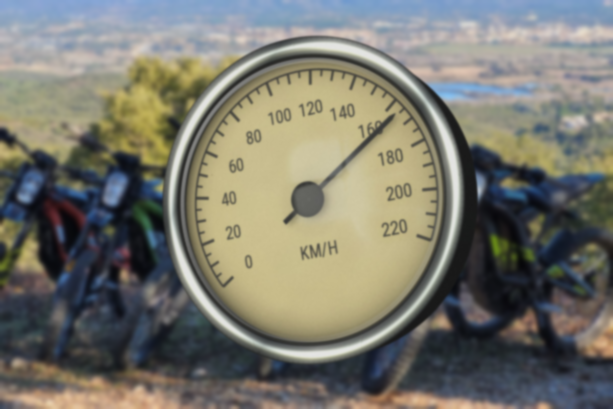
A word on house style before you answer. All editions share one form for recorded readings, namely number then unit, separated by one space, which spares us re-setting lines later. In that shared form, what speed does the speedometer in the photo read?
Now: 165 km/h
